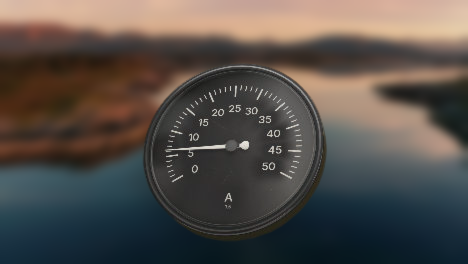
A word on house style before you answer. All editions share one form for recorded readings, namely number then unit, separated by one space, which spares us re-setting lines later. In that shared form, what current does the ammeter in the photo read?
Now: 6 A
